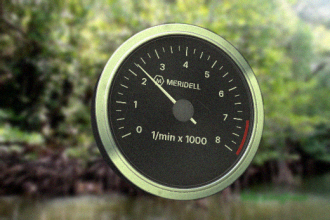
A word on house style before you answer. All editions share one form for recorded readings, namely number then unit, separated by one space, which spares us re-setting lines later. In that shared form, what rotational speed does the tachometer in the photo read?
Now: 2250 rpm
